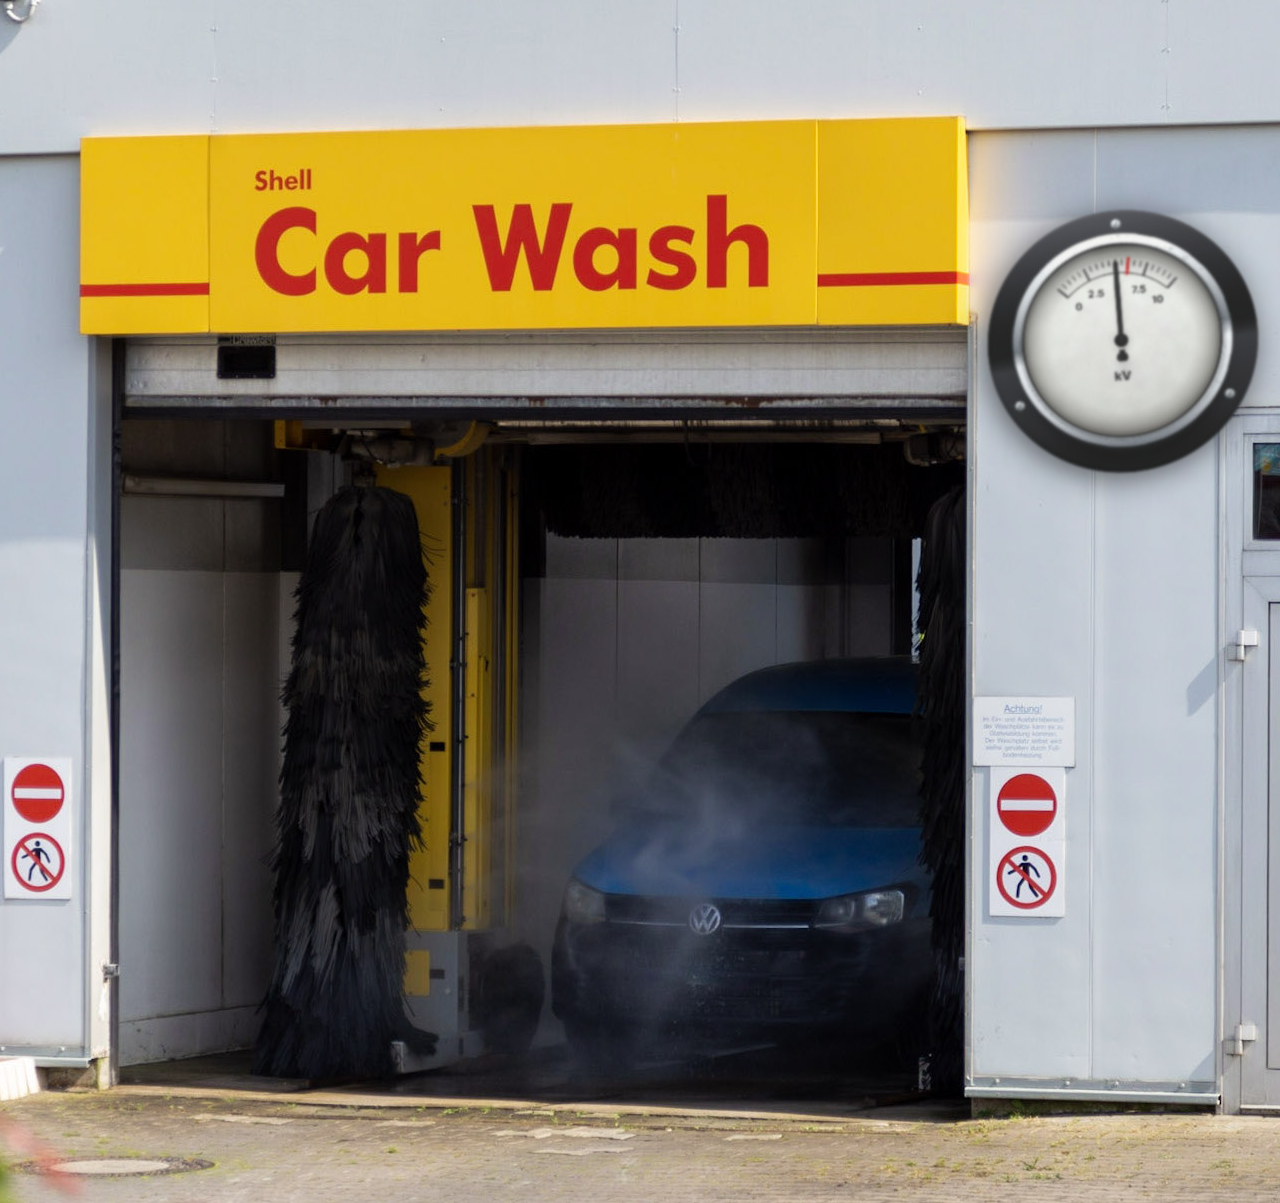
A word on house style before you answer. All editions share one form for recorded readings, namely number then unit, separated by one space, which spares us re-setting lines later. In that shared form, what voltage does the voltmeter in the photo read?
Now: 5 kV
